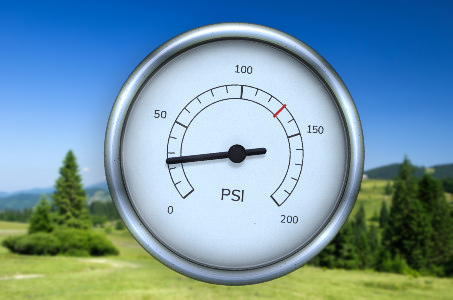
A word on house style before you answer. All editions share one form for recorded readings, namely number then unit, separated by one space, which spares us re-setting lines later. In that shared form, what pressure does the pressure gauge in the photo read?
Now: 25 psi
